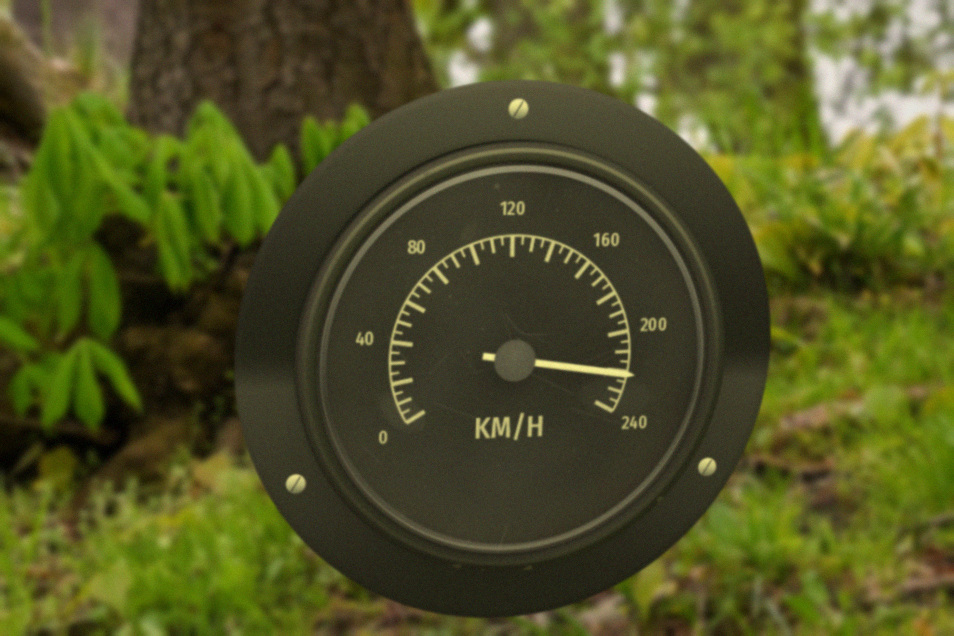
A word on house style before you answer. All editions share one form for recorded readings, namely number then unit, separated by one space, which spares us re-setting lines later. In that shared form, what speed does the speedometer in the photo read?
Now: 220 km/h
